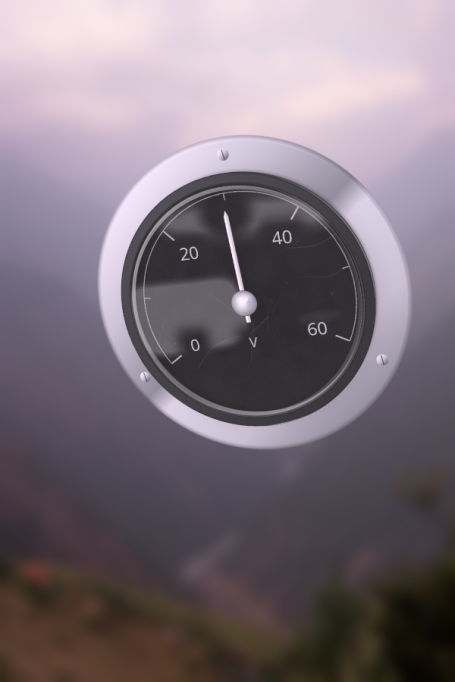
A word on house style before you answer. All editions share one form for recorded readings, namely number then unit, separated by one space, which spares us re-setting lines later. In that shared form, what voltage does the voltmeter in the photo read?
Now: 30 V
